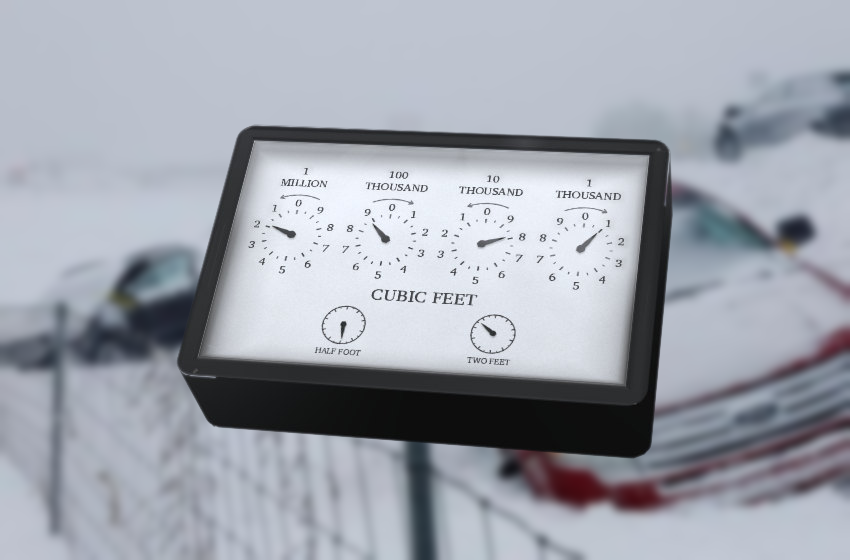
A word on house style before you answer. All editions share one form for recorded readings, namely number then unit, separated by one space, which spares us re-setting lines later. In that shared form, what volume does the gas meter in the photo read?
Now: 188100 ft³
